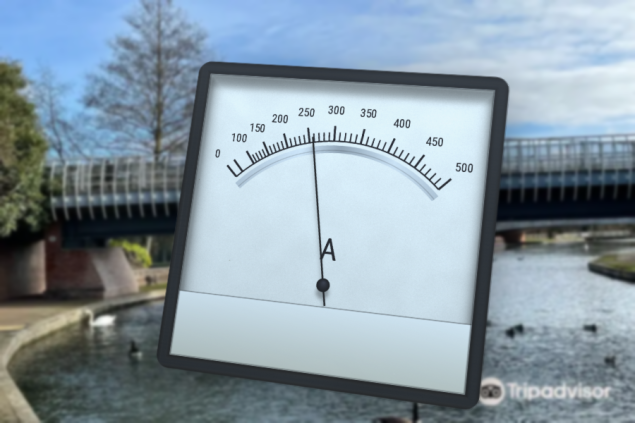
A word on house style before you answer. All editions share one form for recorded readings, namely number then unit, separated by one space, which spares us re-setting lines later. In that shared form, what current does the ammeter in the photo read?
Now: 260 A
